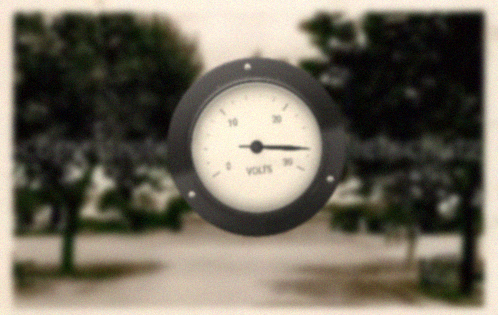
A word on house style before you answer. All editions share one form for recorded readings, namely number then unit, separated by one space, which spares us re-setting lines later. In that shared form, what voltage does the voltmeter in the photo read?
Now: 27 V
